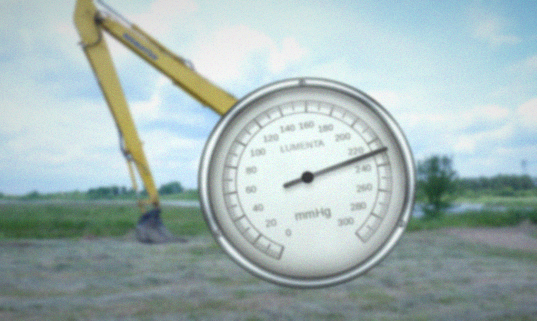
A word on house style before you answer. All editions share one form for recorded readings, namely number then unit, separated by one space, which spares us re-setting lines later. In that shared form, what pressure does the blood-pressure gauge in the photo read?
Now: 230 mmHg
